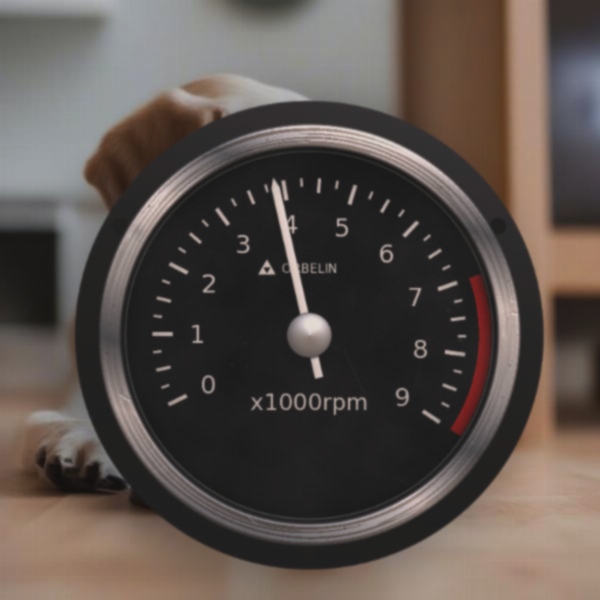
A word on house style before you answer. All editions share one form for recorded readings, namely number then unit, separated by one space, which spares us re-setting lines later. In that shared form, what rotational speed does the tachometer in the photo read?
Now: 3875 rpm
